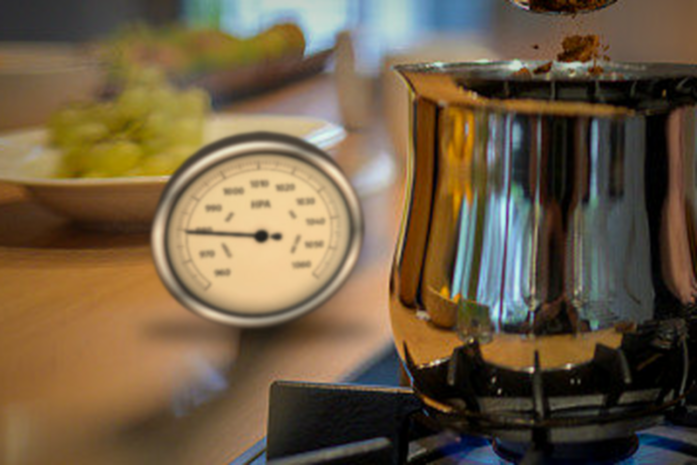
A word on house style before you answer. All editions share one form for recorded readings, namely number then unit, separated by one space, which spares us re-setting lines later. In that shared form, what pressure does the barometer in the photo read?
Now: 980 hPa
